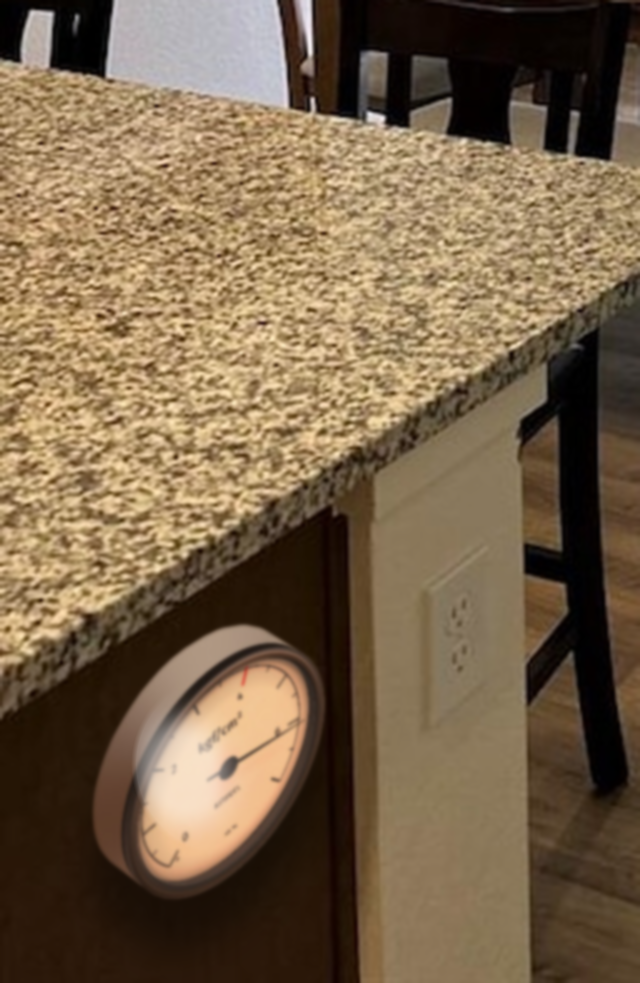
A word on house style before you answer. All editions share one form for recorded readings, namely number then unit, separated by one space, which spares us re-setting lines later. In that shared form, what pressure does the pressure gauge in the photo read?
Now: 6 kg/cm²
